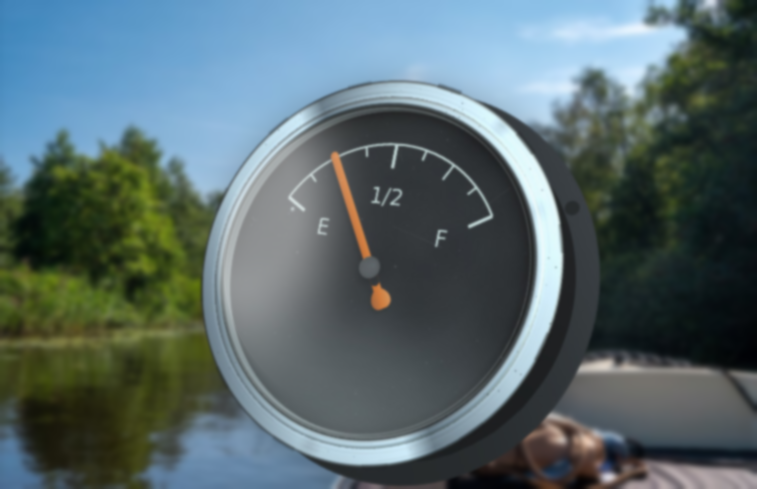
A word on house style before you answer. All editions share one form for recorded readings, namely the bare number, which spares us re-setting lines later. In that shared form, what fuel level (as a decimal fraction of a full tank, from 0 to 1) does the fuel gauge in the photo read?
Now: 0.25
